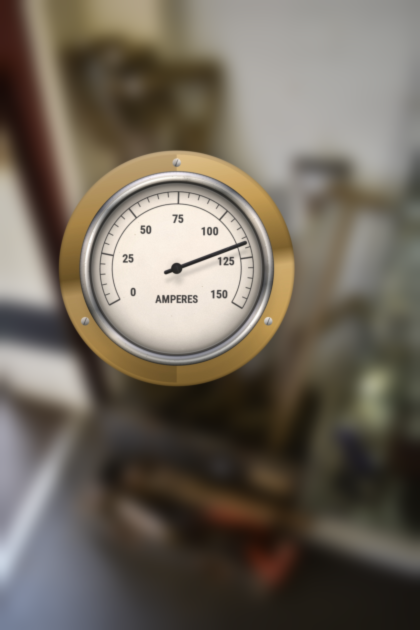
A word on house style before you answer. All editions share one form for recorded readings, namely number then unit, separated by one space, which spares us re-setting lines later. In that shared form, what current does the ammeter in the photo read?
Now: 117.5 A
